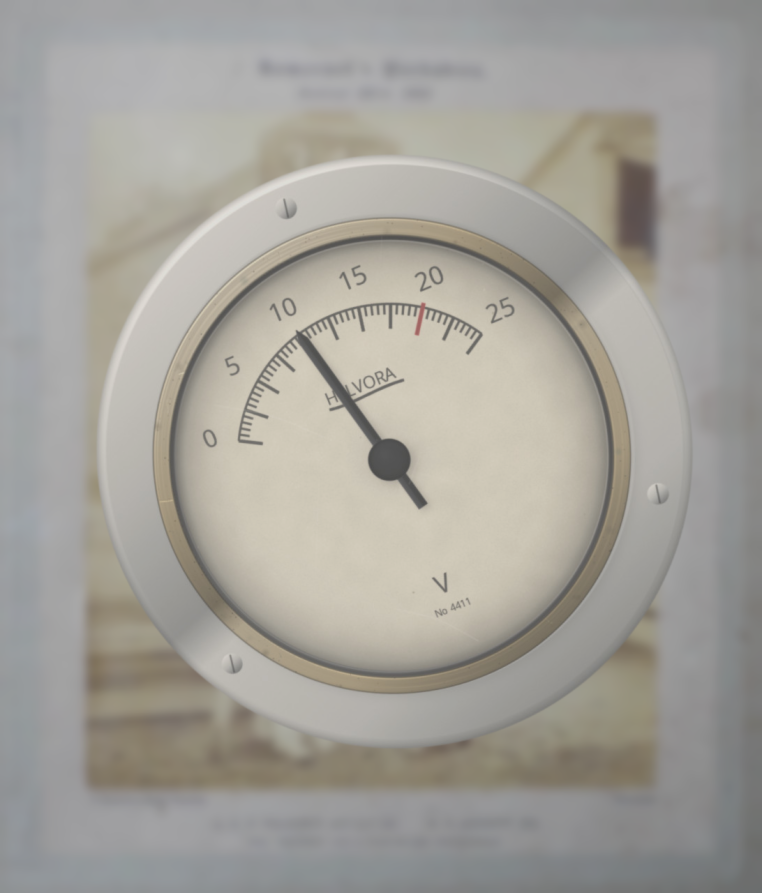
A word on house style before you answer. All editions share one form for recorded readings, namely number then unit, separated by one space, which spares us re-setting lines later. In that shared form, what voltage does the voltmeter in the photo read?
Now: 10 V
